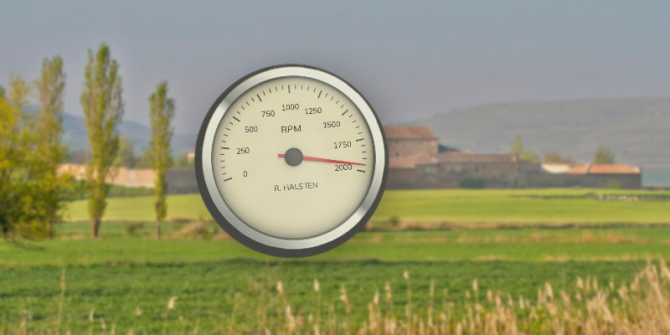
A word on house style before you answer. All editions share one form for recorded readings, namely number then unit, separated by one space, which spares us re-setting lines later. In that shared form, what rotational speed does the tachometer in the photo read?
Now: 1950 rpm
